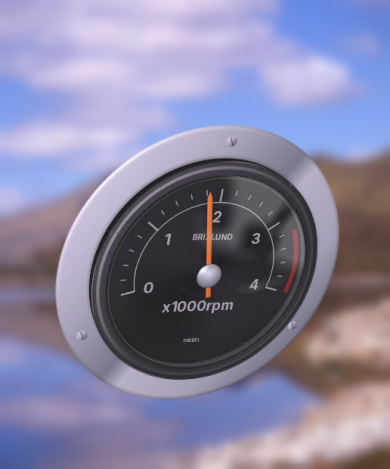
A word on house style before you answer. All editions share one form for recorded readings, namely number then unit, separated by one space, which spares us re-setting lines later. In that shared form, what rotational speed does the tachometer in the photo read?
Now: 1800 rpm
